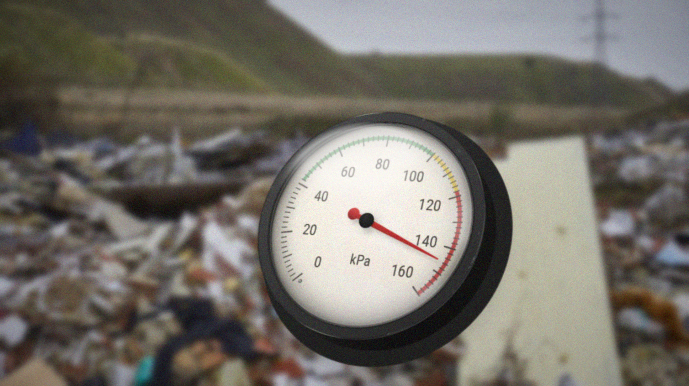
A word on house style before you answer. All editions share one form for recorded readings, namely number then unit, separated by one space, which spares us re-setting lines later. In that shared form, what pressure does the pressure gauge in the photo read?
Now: 146 kPa
